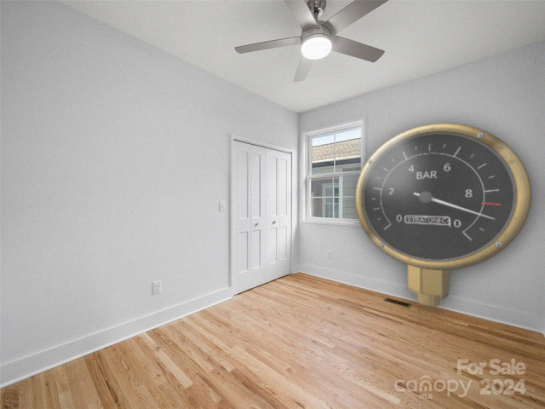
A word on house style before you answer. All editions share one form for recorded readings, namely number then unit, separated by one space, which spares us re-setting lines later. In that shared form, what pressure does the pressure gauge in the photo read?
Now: 9 bar
